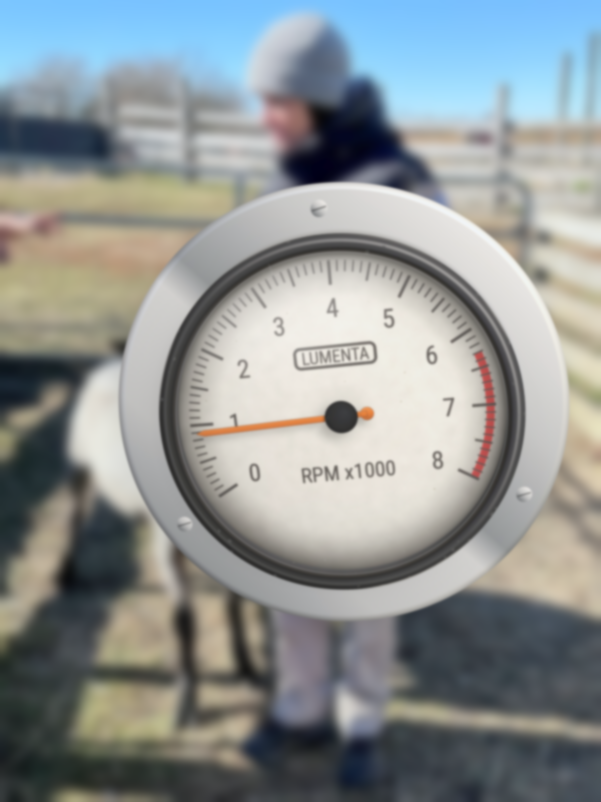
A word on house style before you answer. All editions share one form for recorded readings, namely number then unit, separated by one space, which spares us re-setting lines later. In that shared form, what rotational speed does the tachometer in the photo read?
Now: 900 rpm
